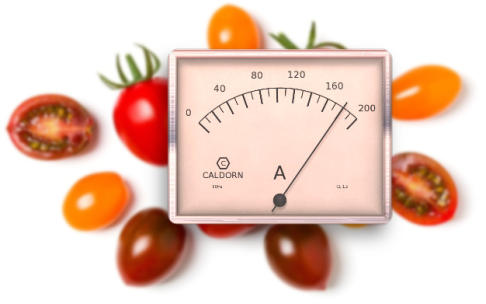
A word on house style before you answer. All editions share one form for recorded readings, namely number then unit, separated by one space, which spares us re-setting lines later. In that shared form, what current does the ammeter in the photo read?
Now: 180 A
